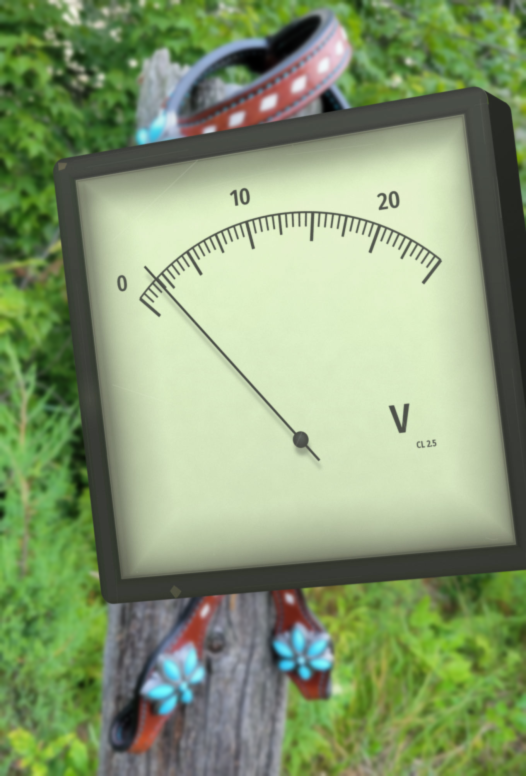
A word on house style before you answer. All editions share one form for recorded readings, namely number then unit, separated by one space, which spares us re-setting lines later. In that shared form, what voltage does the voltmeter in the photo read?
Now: 2 V
